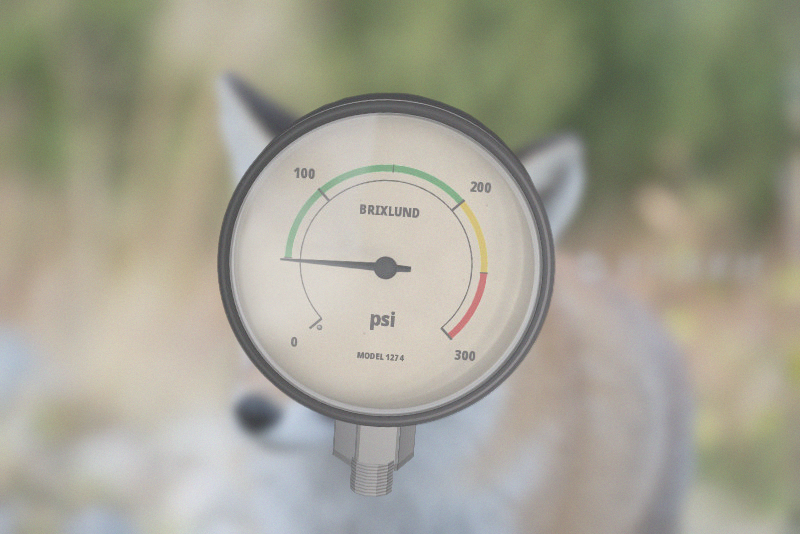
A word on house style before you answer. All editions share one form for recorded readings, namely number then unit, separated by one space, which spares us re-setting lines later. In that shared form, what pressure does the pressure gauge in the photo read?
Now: 50 psi
